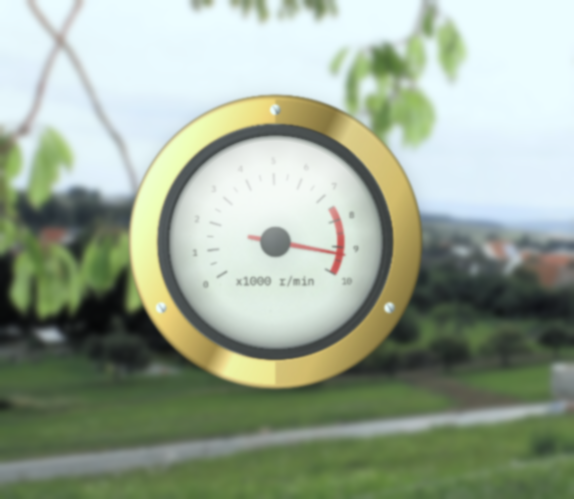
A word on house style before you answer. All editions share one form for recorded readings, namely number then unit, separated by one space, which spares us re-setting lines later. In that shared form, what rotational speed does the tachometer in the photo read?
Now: 9250 rpm
